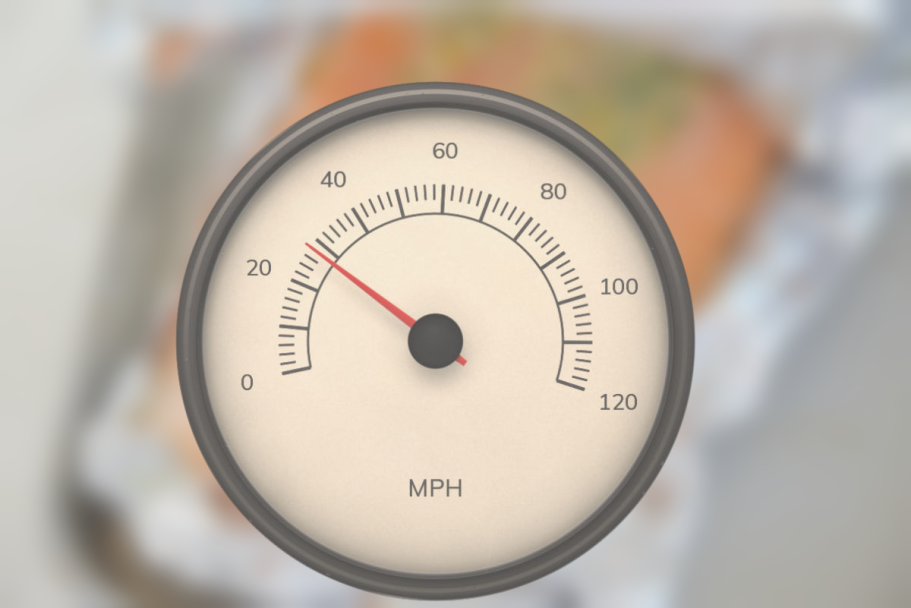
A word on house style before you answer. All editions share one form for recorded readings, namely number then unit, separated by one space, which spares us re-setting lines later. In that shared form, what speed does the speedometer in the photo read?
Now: 28 mph
